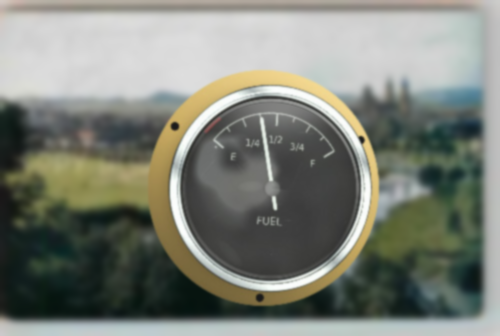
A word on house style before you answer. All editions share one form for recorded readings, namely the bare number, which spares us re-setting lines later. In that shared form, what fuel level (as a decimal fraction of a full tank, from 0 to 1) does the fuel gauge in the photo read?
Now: 0.375
